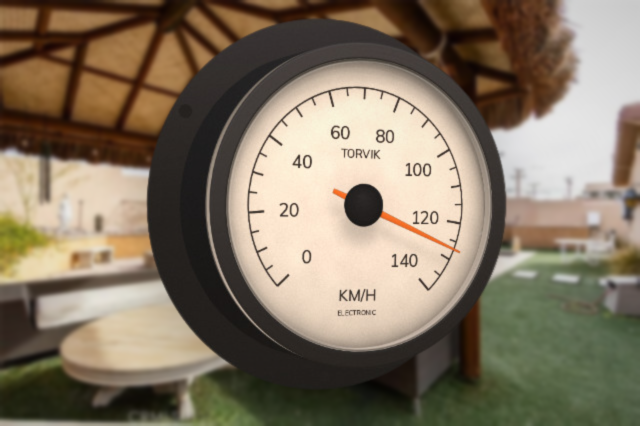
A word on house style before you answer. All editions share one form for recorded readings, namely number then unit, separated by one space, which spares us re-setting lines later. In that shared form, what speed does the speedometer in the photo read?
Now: 127.5 km/h
